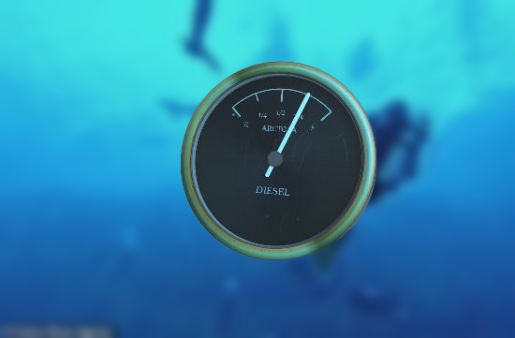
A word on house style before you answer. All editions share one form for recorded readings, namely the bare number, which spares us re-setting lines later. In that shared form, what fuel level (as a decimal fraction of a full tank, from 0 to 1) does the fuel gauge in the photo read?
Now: 0.75
